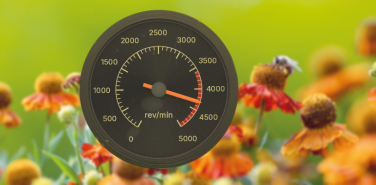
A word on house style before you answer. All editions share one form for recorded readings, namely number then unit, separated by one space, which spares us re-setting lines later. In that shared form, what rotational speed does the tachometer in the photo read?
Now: 4300 rpm
